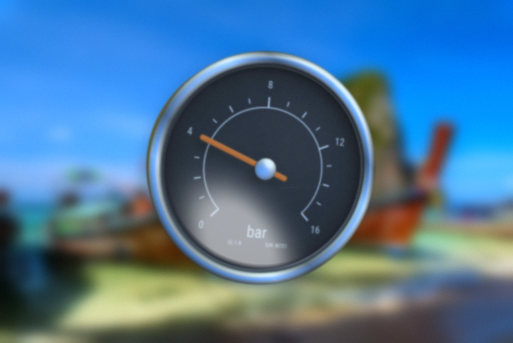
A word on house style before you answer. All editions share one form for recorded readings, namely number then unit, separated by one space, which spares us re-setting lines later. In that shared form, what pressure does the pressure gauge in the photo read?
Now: 4 bar
